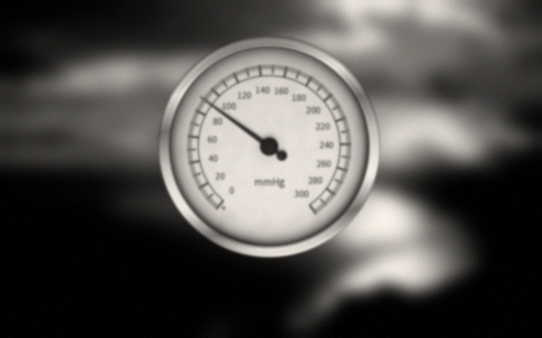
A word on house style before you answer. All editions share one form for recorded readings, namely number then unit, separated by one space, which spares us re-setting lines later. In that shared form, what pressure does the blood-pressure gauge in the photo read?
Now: 90 mmHg
